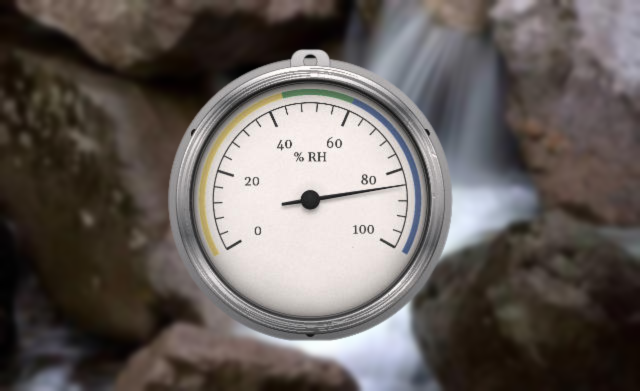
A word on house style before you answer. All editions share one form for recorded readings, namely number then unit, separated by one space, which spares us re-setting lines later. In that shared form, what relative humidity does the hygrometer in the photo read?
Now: 84 %
